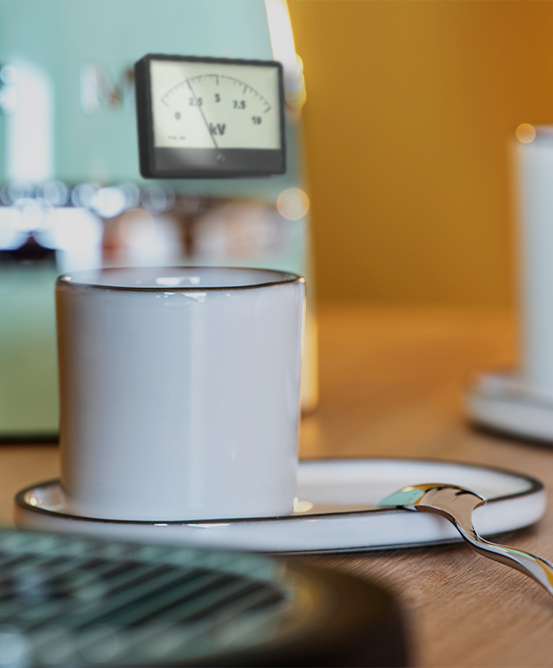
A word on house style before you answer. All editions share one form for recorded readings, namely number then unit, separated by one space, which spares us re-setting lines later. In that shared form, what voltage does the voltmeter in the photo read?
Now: 2.5 kV
